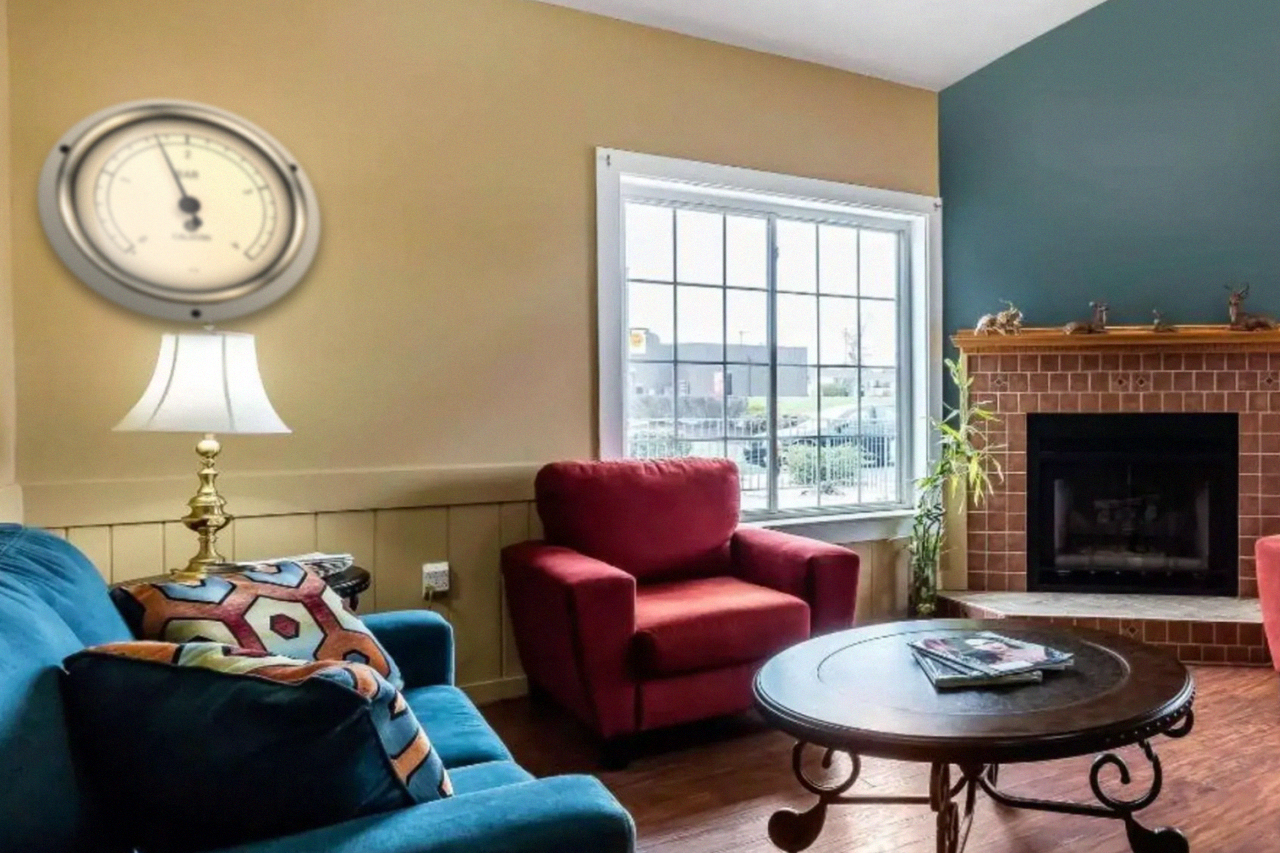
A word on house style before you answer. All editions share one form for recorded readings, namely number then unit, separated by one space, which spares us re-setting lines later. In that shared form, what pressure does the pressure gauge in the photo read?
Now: 1.7 bar
